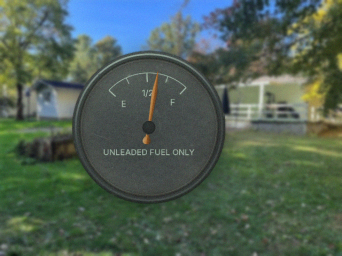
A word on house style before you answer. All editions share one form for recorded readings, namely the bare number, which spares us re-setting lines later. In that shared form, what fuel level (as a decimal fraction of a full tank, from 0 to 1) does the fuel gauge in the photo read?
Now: 0.625
